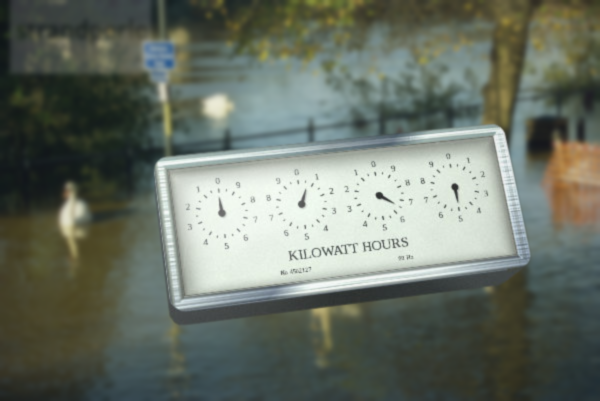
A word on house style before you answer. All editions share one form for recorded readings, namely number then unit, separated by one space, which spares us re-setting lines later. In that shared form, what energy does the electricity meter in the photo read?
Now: 65 kWh
